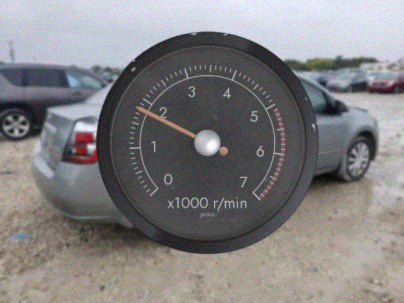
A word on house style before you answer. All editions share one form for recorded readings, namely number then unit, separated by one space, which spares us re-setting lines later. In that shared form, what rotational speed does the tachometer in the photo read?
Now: 1800 rpm
